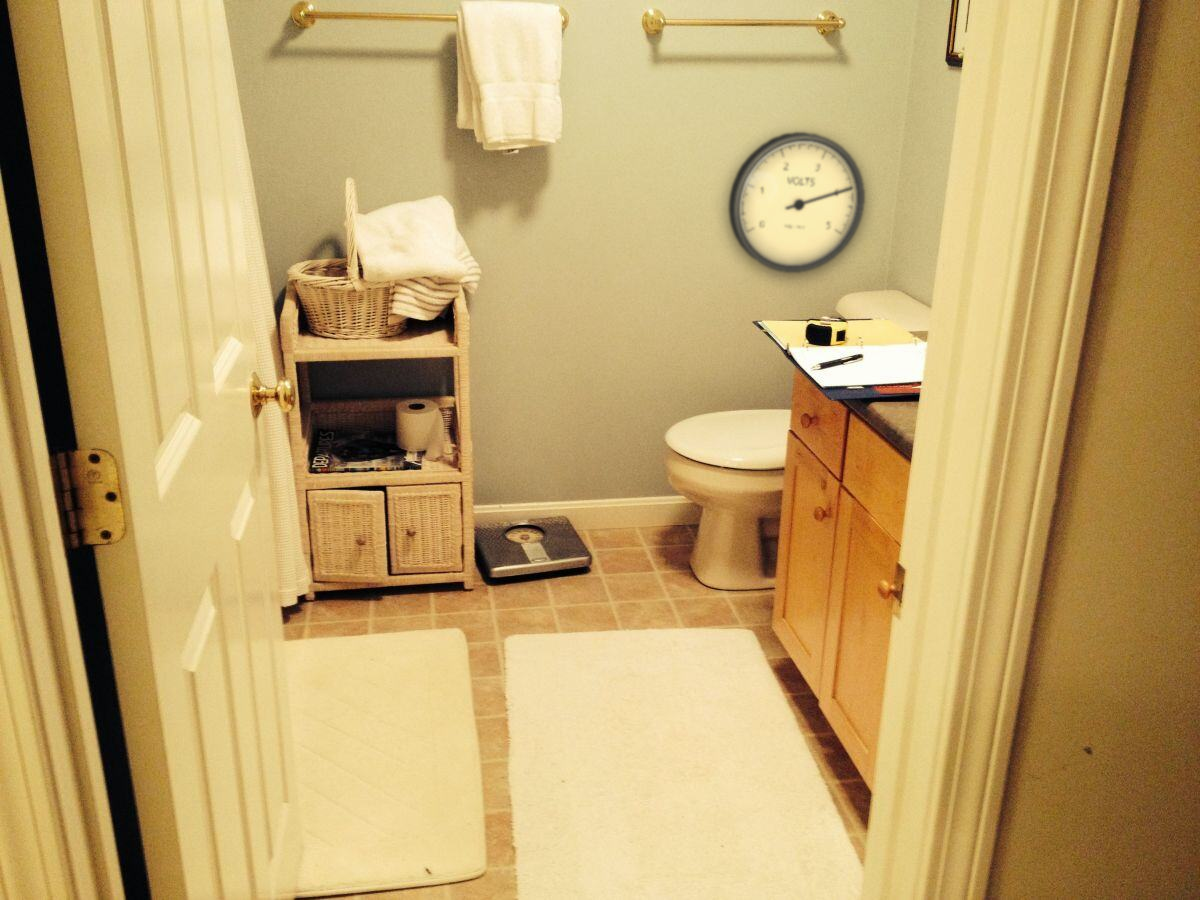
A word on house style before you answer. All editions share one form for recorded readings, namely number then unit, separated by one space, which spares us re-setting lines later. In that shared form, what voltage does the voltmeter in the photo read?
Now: 4 V
